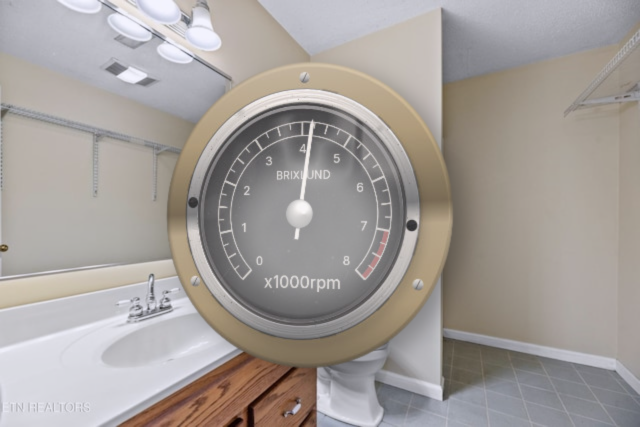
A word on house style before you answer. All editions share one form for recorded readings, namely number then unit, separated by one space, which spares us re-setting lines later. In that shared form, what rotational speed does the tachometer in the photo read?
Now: 4250 rpm
